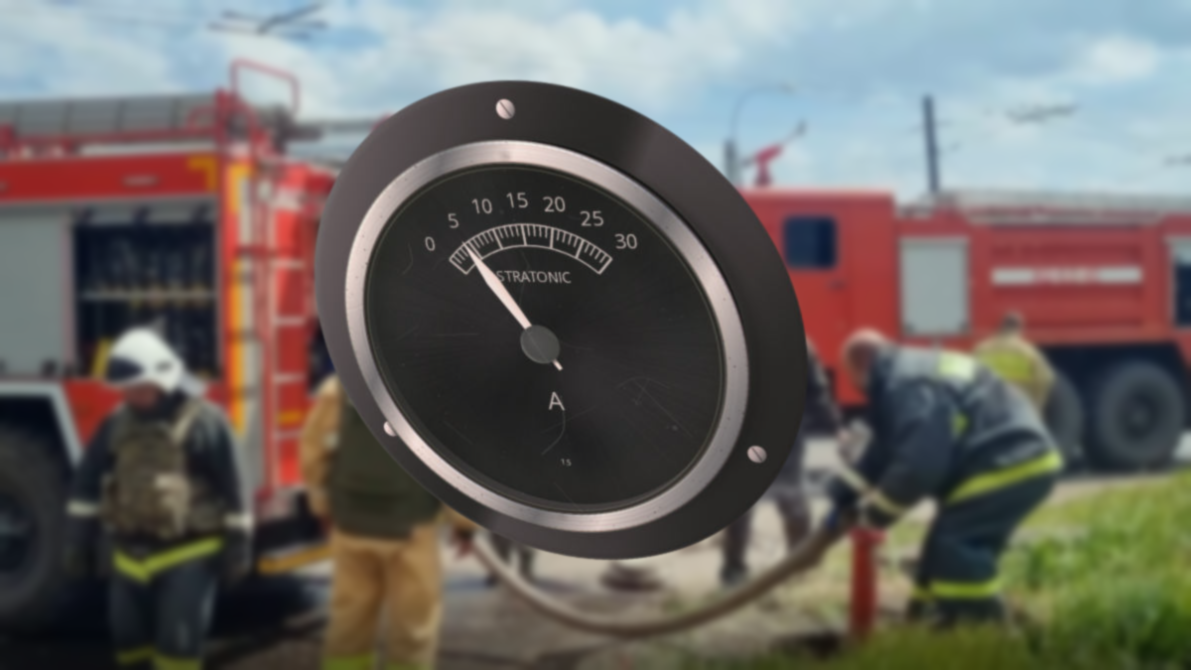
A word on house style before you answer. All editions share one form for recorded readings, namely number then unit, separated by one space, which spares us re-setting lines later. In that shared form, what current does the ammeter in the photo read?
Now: 5 A
